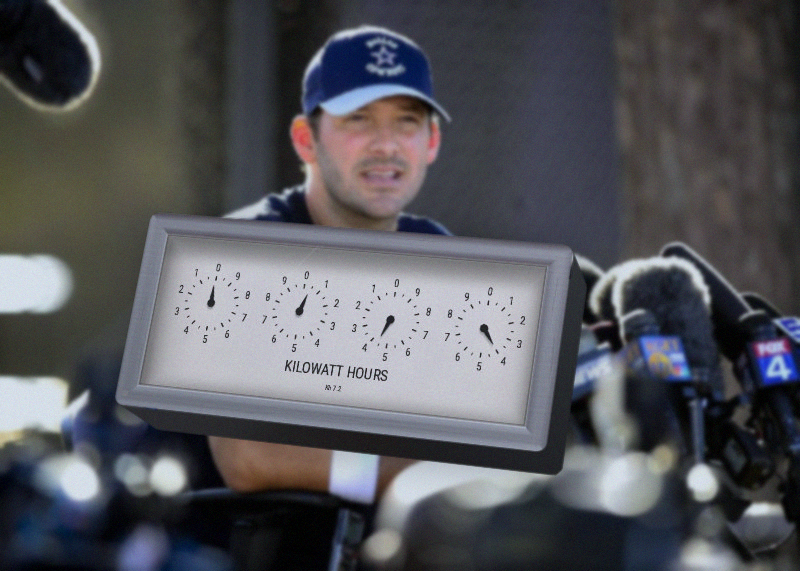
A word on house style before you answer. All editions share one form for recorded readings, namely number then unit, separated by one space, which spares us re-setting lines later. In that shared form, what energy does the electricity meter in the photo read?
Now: 44 kWh
